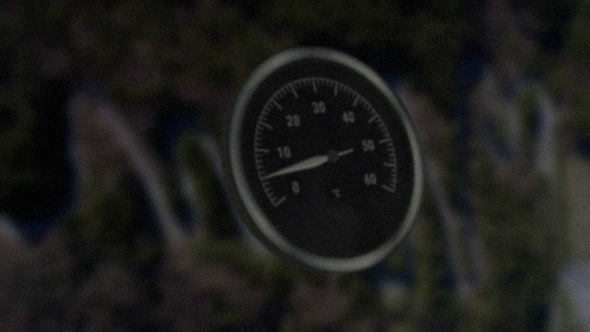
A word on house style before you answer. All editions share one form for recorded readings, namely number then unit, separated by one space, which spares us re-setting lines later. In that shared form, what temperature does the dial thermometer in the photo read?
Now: 5 °C
